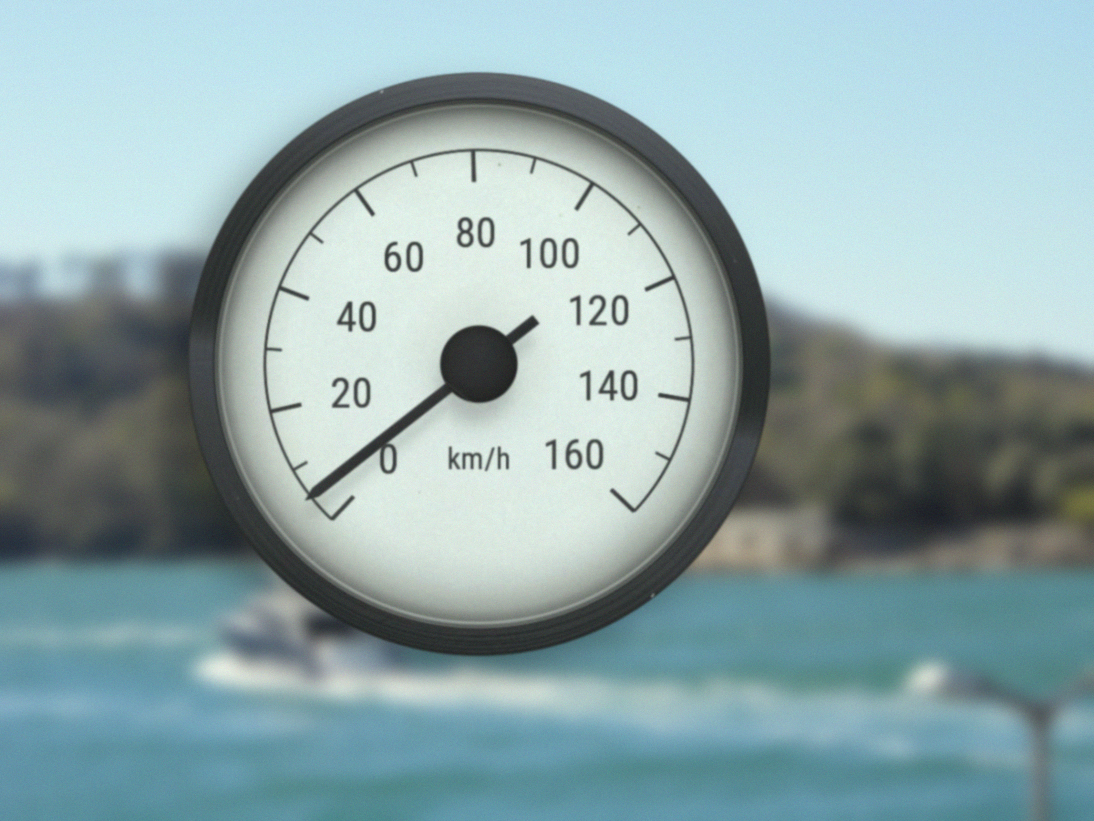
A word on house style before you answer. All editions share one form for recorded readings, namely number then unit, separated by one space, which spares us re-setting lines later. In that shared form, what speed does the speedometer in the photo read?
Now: 5 km/h
